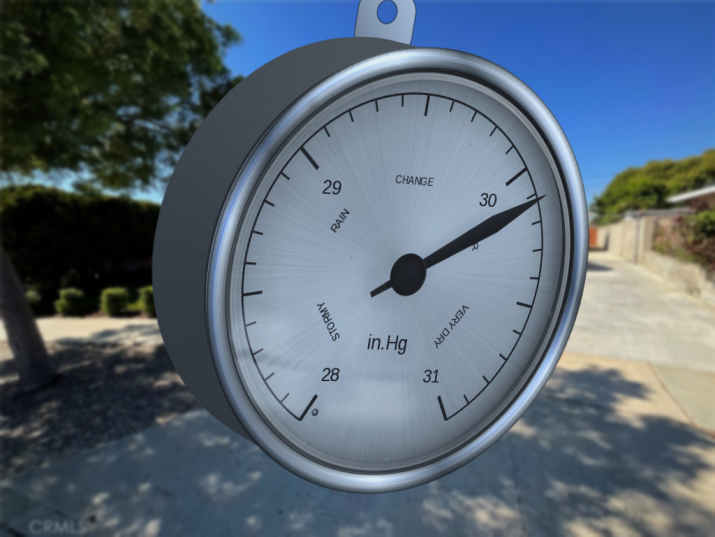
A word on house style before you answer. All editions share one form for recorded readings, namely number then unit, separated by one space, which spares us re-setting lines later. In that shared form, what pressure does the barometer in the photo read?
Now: 30.1 inHg
